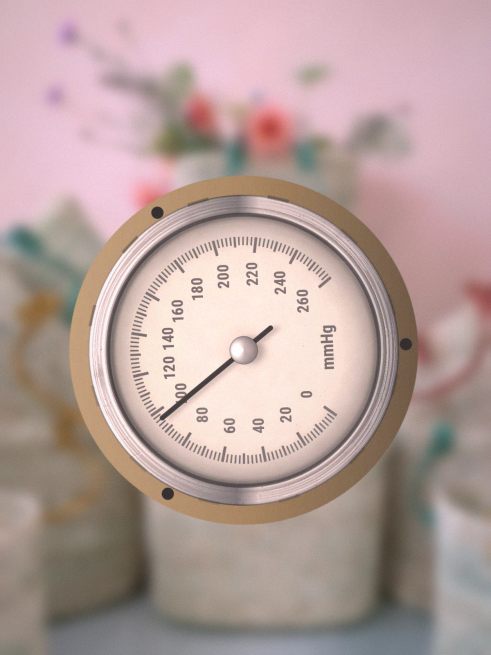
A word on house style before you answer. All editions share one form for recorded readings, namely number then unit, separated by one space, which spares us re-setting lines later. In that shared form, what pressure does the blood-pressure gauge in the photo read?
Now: 96 mmHg
